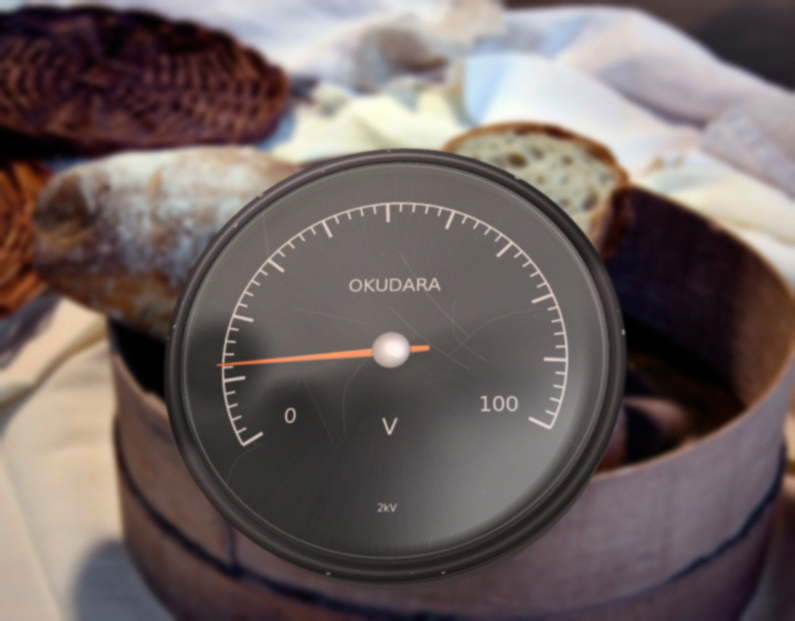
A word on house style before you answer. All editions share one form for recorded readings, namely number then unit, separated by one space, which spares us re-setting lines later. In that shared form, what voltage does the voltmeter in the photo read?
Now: 12 V
